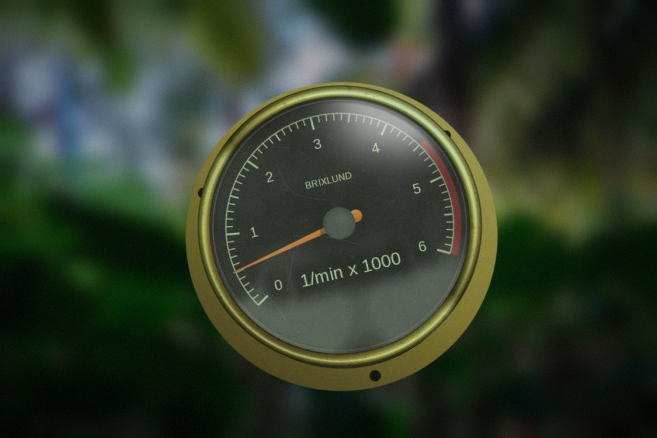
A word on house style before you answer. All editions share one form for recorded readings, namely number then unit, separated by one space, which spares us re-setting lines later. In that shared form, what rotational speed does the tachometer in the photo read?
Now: 500 rpm
